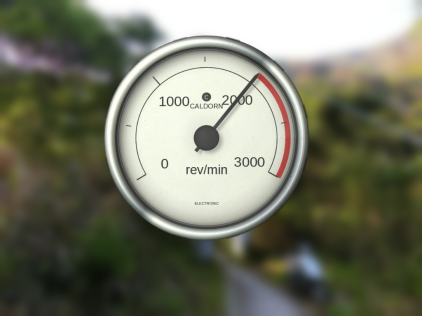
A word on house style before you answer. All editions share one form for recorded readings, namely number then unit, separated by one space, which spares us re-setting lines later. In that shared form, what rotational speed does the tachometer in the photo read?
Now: 2000 rpm
